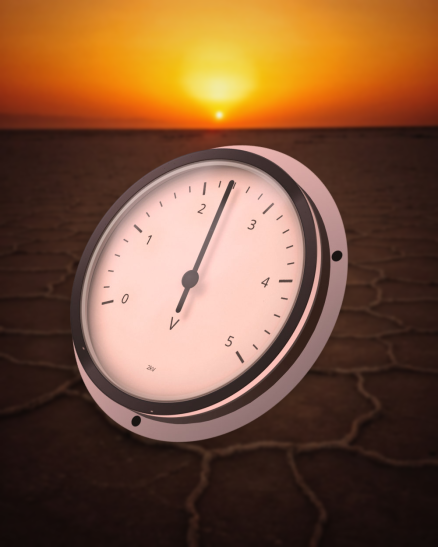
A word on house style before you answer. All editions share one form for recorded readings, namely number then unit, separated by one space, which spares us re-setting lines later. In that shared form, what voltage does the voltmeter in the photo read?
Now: 2.4 V
